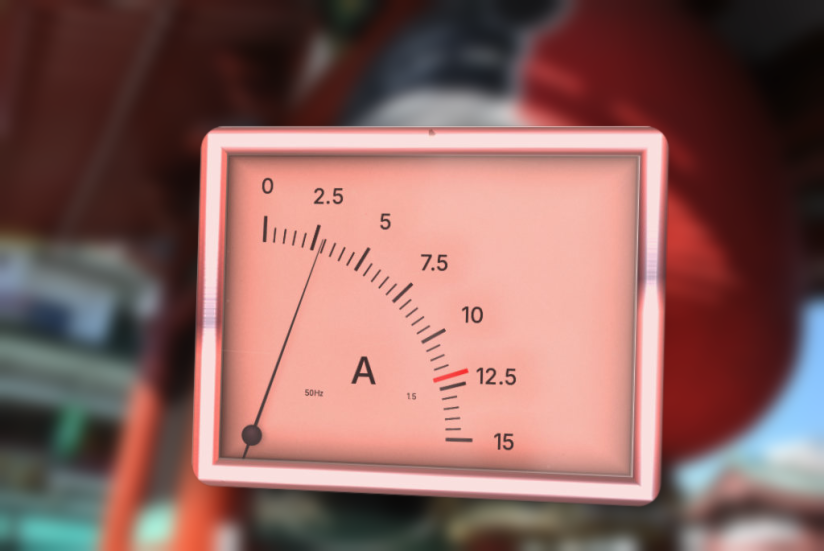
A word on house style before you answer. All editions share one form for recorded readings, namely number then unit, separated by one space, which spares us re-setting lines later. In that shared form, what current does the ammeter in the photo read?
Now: 3 A
